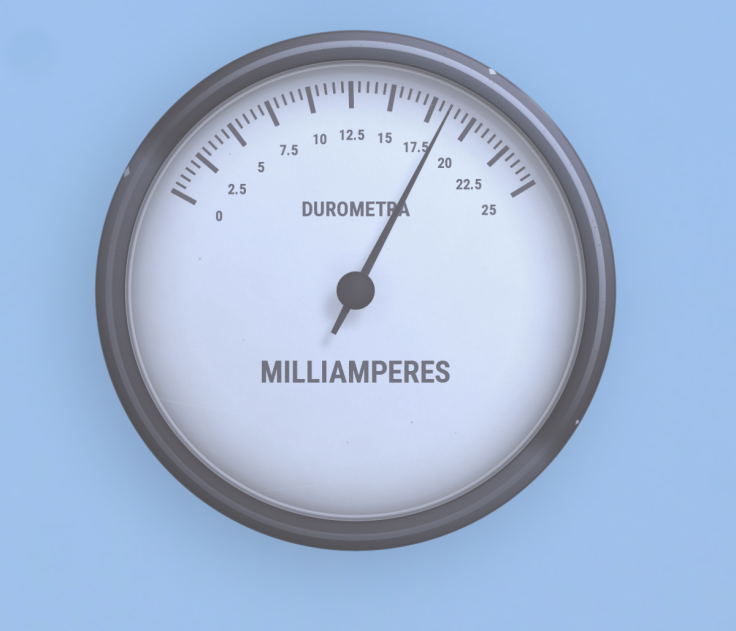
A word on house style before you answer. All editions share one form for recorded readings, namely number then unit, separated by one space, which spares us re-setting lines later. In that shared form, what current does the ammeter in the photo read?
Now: 18.5 mA
